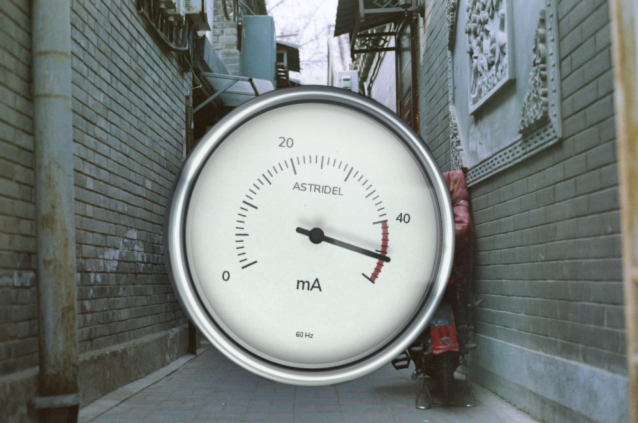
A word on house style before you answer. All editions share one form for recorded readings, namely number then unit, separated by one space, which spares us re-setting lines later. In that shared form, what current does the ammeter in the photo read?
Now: 46 mA
